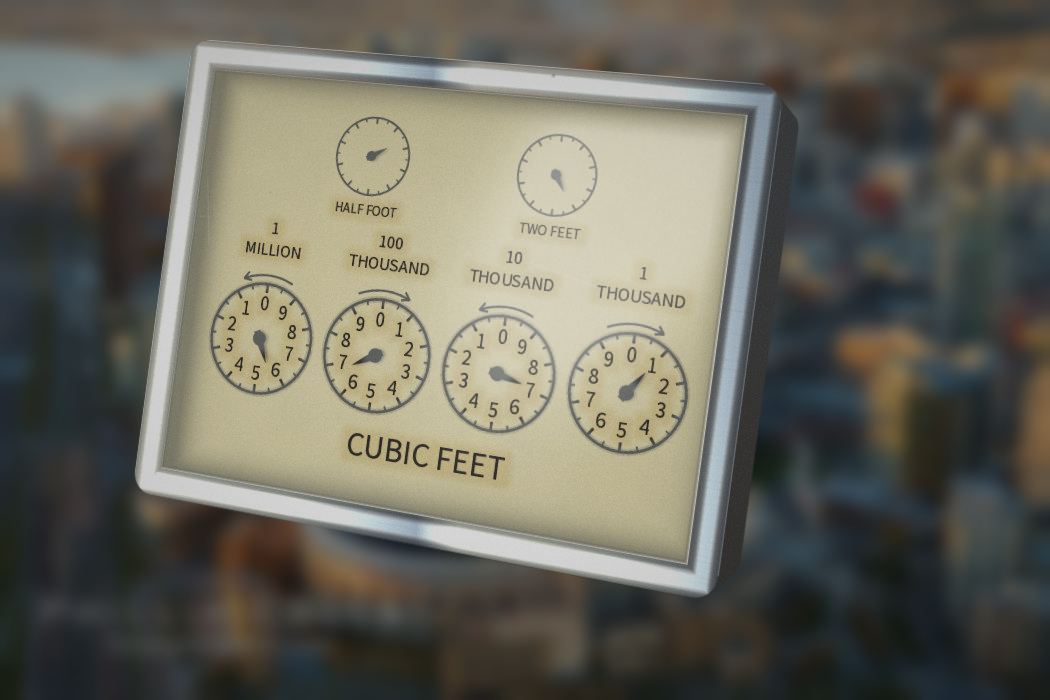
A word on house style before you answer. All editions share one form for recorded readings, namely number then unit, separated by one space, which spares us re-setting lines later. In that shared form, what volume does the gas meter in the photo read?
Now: 567100 ft³
